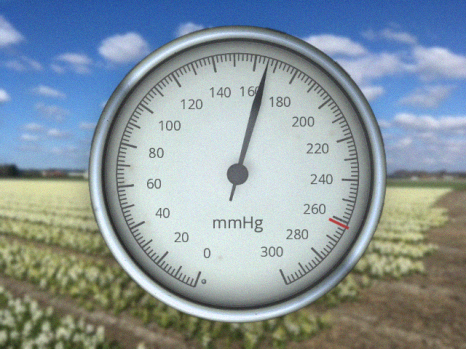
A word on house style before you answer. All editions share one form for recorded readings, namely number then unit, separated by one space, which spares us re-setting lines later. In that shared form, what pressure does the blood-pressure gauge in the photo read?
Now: 166 mmHg
